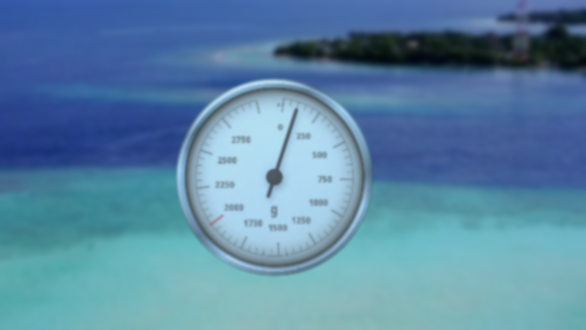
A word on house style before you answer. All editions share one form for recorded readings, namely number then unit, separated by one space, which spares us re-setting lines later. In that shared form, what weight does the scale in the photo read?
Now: 100 g
